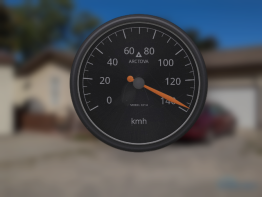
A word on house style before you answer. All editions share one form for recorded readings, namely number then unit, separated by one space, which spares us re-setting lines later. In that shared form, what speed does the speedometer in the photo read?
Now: 137.5 km/h
